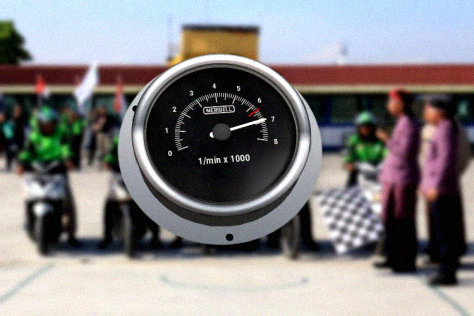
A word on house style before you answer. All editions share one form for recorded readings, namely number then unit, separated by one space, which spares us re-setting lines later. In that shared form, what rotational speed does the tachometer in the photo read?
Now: 7000 rpm
